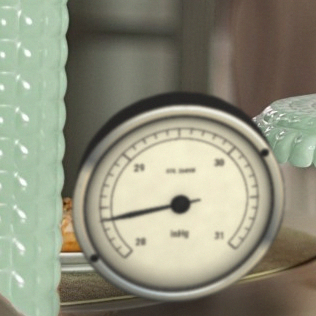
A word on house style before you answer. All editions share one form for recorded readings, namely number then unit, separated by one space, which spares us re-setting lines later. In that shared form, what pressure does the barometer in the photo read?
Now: 28.4 inHg
